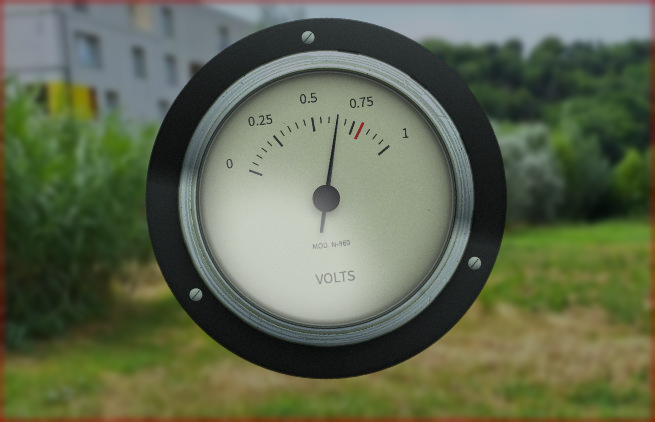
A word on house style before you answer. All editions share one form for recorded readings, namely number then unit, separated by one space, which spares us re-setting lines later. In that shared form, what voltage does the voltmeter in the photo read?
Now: 0.65 V
